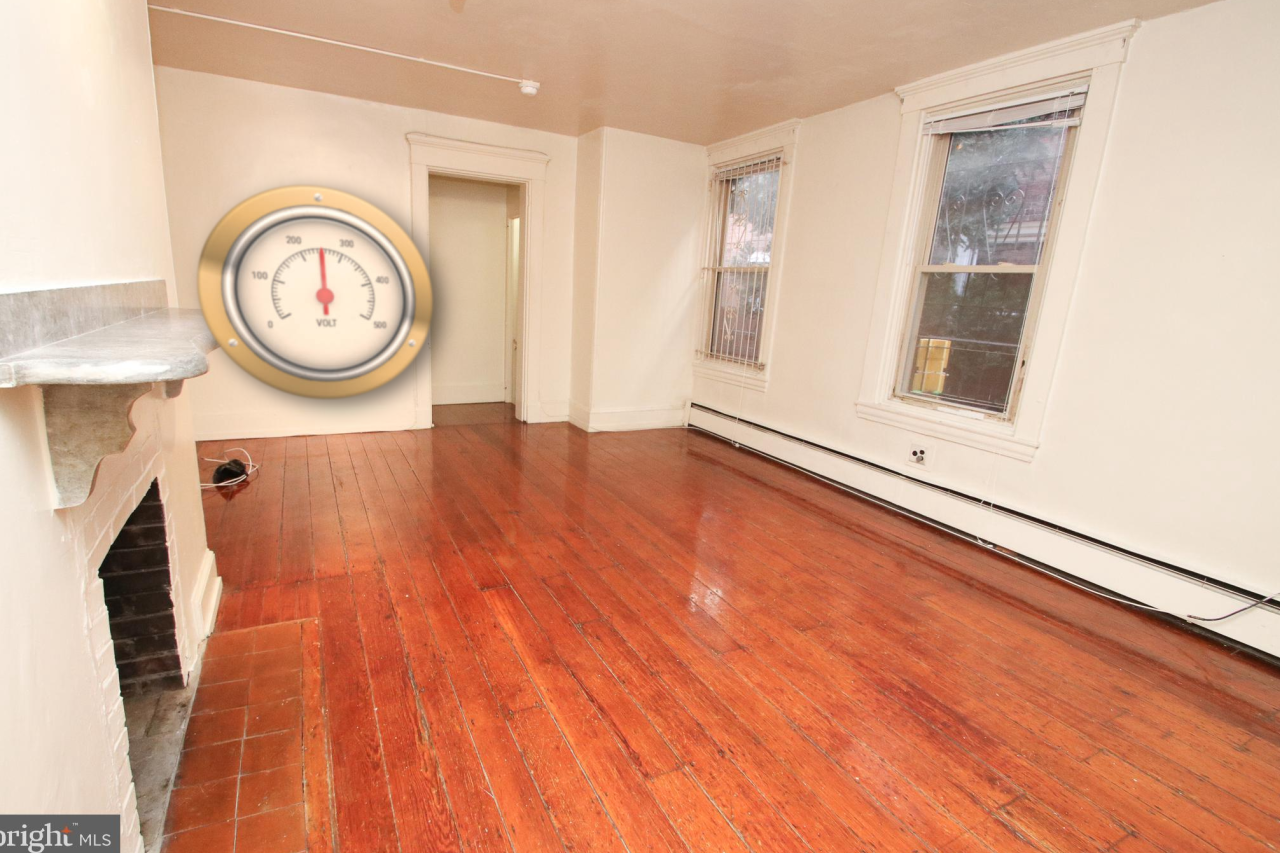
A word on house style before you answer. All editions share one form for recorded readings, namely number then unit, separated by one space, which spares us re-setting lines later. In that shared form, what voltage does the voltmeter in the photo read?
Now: 250 V
